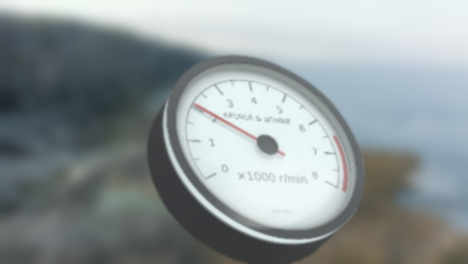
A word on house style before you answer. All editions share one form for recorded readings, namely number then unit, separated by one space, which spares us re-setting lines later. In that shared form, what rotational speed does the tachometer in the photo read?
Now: 2000 rpm
